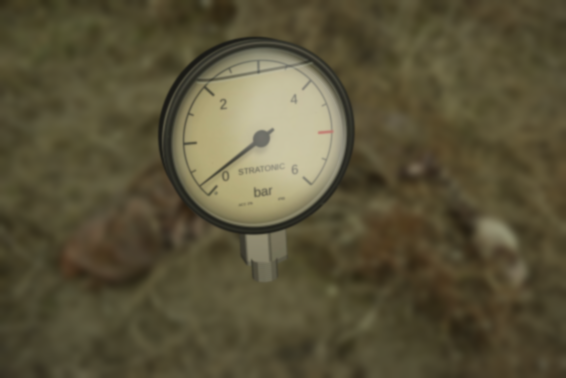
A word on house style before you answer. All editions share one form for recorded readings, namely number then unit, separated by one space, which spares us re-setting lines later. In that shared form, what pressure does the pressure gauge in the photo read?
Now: 0.25 bar
